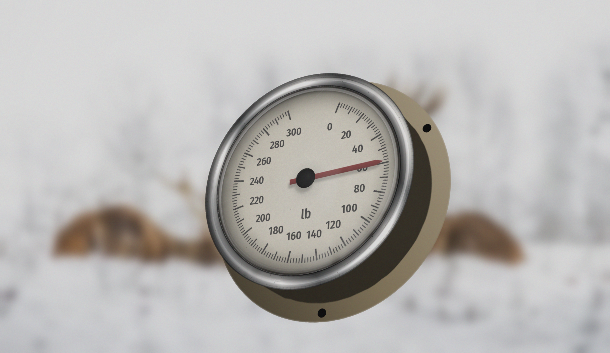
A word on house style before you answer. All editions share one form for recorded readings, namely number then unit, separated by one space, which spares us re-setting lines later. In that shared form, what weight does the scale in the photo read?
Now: 60 lb
